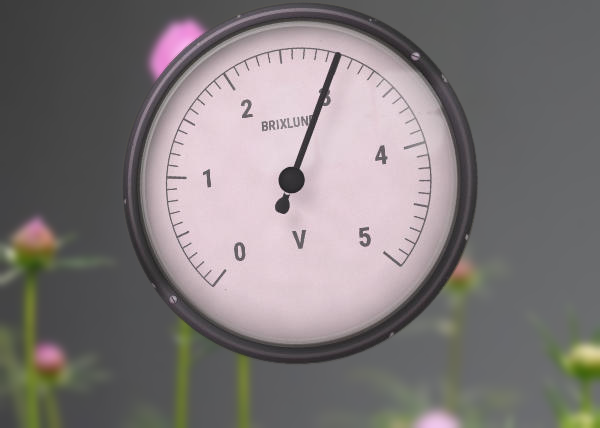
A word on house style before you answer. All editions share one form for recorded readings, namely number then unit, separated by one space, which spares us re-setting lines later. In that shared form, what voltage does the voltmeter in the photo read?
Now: 3 V
